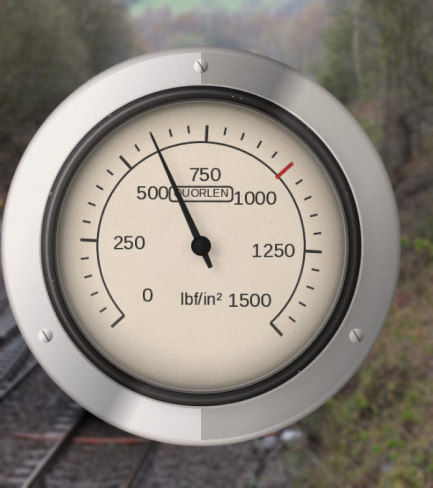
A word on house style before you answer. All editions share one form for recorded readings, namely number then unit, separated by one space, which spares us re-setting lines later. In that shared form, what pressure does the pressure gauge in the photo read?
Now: 600 psi
